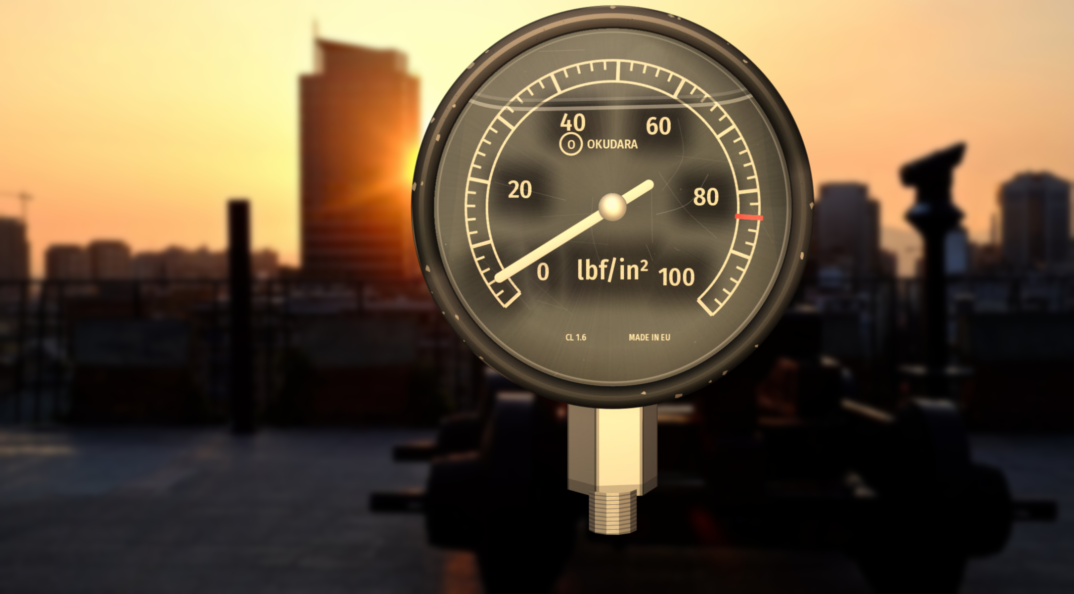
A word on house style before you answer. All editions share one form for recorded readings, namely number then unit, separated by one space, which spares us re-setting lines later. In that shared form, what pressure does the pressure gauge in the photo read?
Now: 4 psi
